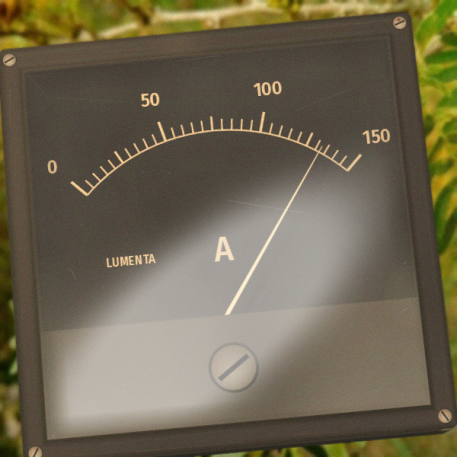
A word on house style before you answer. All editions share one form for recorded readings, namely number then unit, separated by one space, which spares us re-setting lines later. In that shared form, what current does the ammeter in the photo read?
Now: 132.5 A
